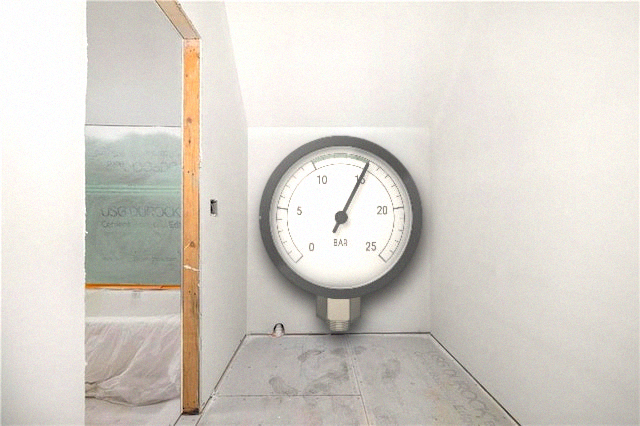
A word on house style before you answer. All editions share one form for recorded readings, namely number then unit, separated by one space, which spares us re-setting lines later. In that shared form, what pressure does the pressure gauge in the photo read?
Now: 15 bar
